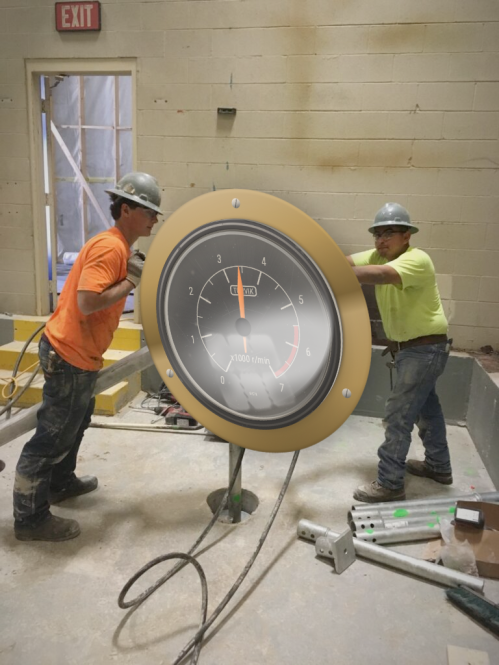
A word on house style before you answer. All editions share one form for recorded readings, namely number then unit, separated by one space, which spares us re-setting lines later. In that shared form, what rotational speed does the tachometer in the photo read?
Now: 3500 rpm
